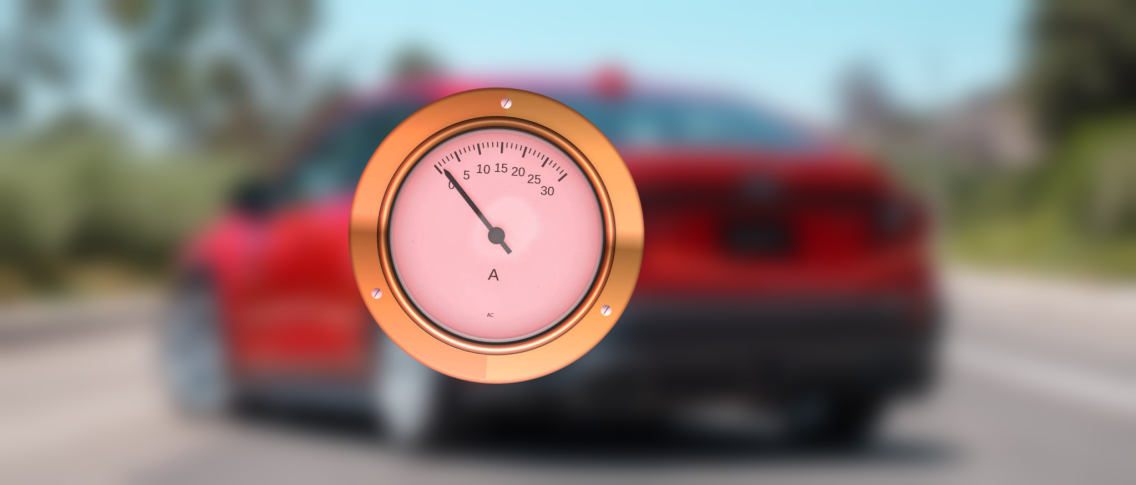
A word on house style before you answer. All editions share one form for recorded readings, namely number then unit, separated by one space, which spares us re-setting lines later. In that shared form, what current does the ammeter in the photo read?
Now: 1 A
